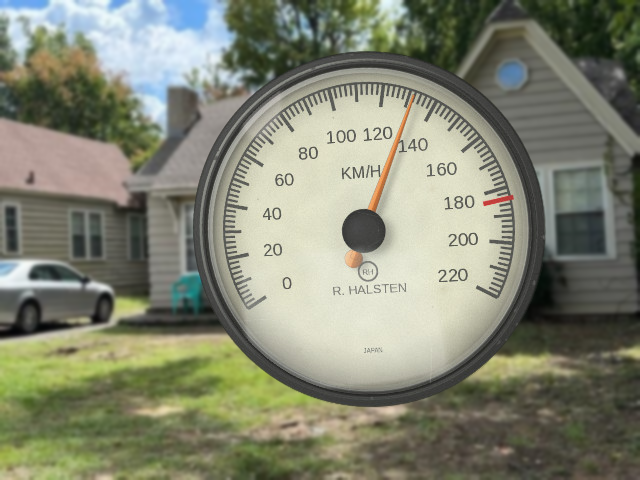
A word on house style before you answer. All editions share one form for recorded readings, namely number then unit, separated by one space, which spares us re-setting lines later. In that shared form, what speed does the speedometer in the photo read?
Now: 132 km/h
